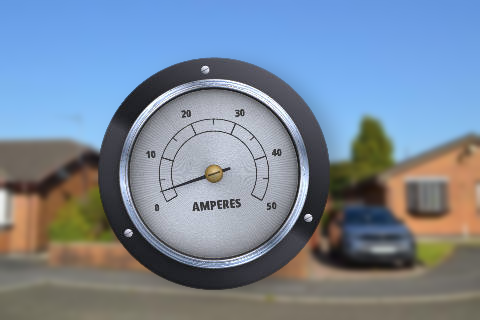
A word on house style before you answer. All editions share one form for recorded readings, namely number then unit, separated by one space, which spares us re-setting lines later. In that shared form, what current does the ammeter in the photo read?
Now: 2.5 A
